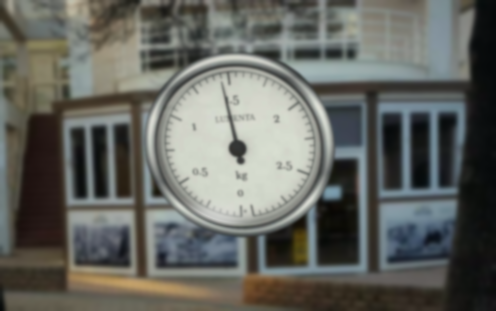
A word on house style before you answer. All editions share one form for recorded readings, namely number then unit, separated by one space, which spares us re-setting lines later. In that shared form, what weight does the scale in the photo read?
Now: 1.45 kg
